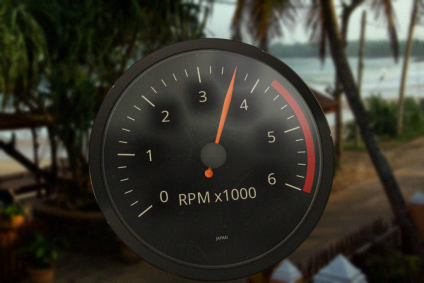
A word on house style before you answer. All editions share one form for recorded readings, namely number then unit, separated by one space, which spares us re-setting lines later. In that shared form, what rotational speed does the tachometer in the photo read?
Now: 3600 rpm
